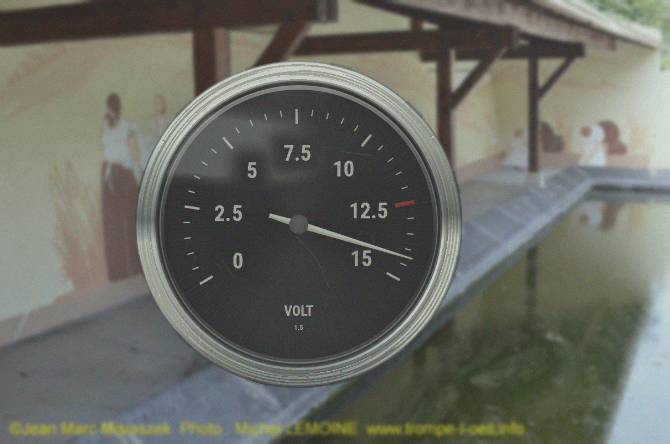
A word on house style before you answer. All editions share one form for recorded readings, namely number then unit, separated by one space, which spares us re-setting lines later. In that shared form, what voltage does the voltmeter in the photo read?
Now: 14.25 V
